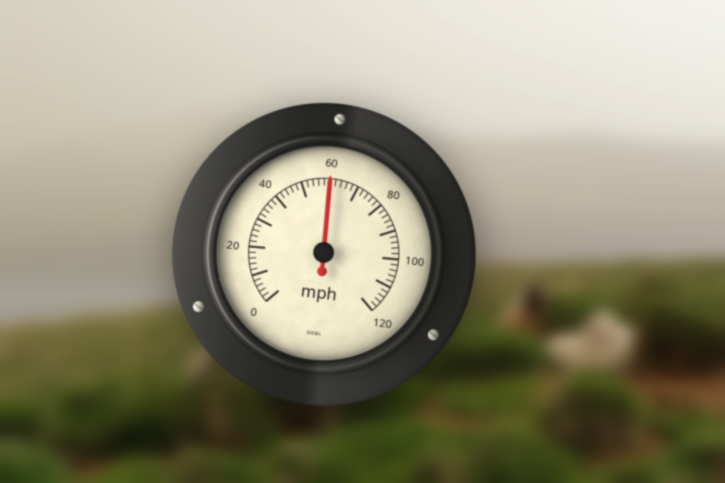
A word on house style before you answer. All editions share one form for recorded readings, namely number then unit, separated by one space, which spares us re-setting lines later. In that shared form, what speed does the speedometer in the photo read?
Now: 60 mph
